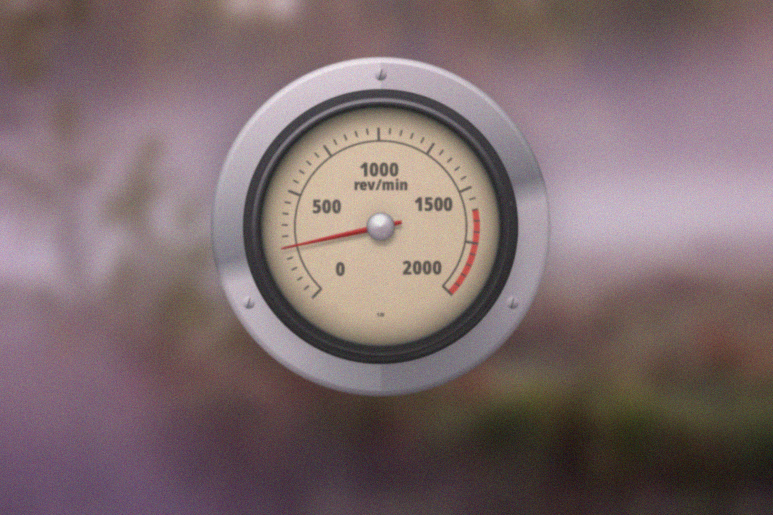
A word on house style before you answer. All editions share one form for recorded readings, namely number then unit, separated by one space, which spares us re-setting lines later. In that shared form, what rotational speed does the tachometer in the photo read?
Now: 250 rpm
